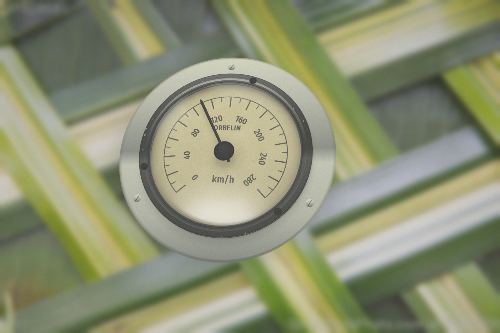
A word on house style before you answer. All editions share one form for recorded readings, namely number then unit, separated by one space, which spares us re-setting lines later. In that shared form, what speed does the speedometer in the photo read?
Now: 110 km/h
